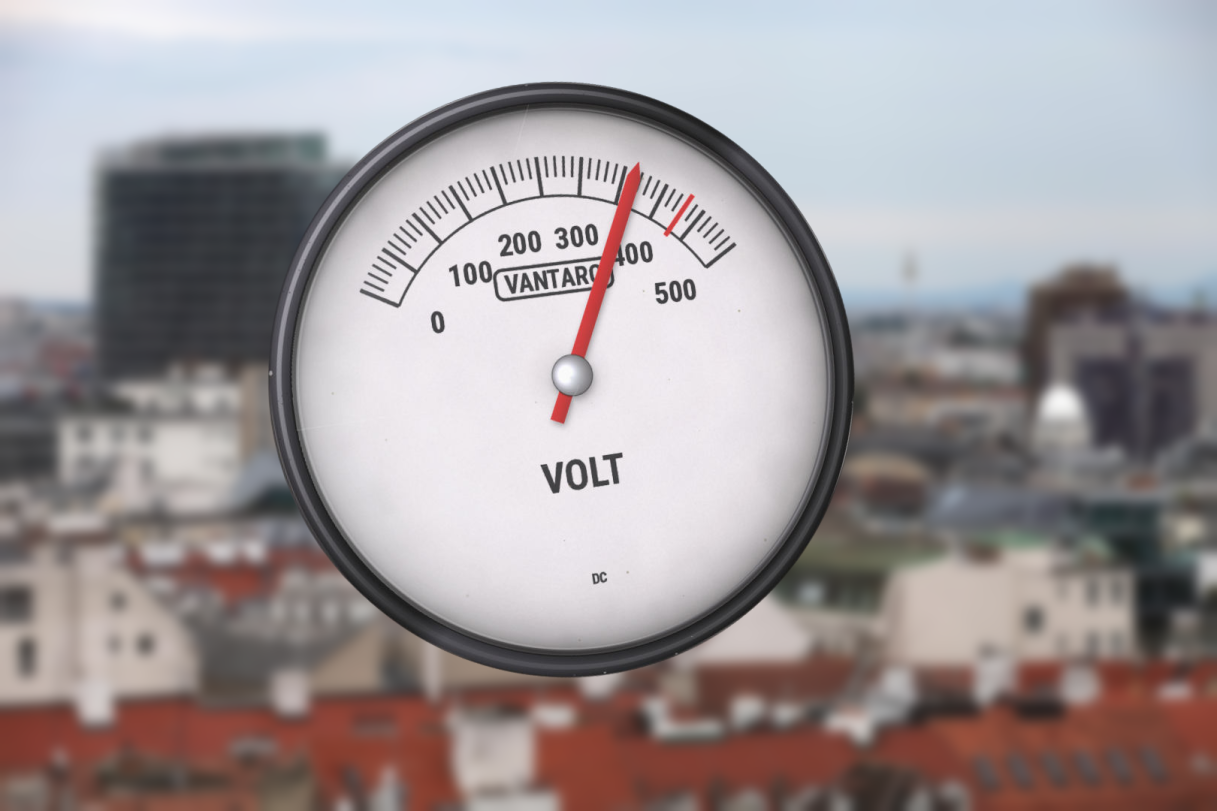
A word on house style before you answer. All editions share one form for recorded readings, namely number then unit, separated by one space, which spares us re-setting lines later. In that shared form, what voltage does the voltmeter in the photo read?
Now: 360 V
